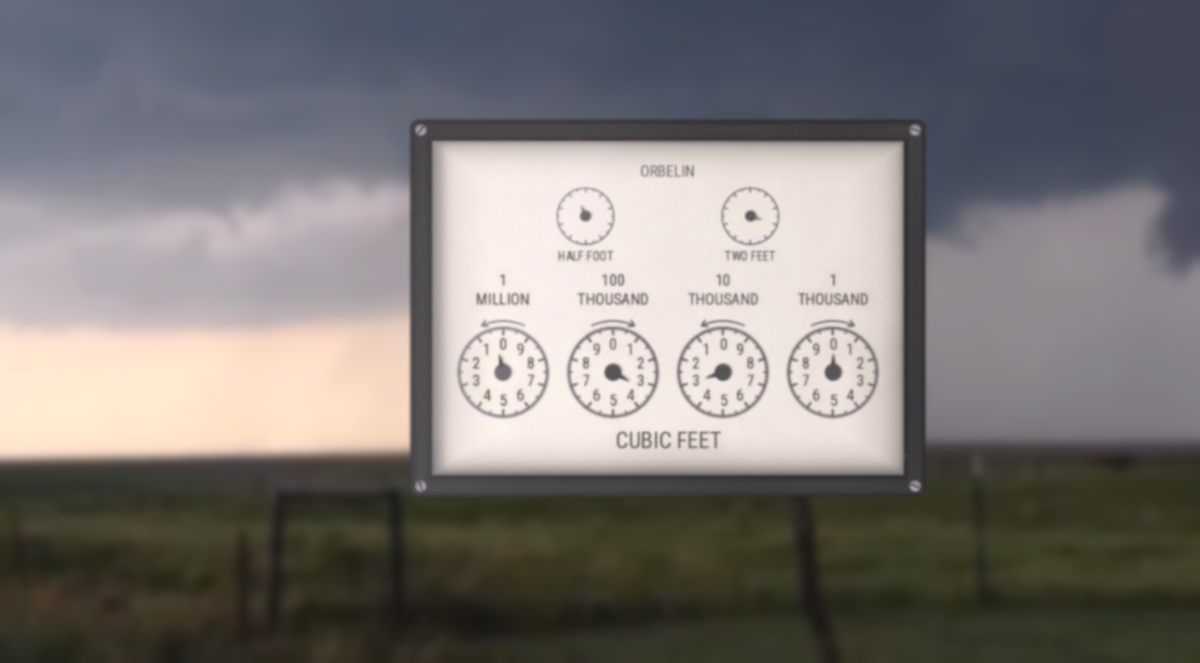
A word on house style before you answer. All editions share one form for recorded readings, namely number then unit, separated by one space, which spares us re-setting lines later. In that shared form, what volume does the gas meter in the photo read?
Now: 33000 ft³
